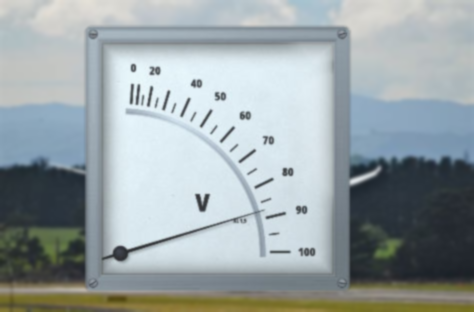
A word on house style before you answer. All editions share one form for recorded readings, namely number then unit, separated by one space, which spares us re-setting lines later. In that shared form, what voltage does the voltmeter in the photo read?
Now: 87.5 V
